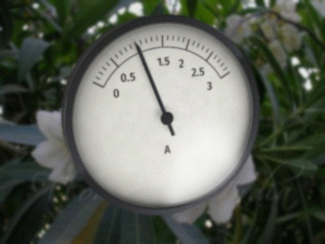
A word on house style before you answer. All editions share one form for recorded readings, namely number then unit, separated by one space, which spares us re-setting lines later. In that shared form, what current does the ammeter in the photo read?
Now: 1 A
